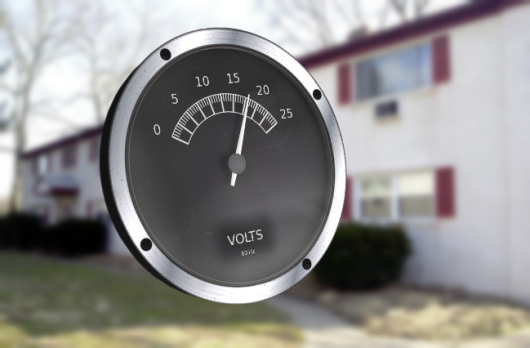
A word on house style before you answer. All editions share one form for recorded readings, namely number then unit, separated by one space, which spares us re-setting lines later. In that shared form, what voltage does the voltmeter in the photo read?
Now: 17.5 V
